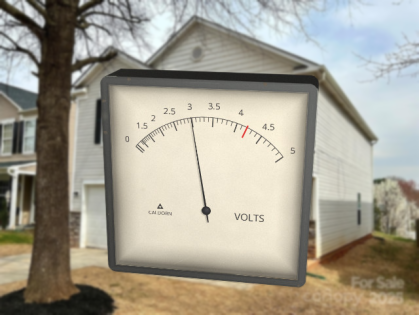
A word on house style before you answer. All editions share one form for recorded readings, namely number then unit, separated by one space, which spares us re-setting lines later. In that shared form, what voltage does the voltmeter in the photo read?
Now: 3 V
